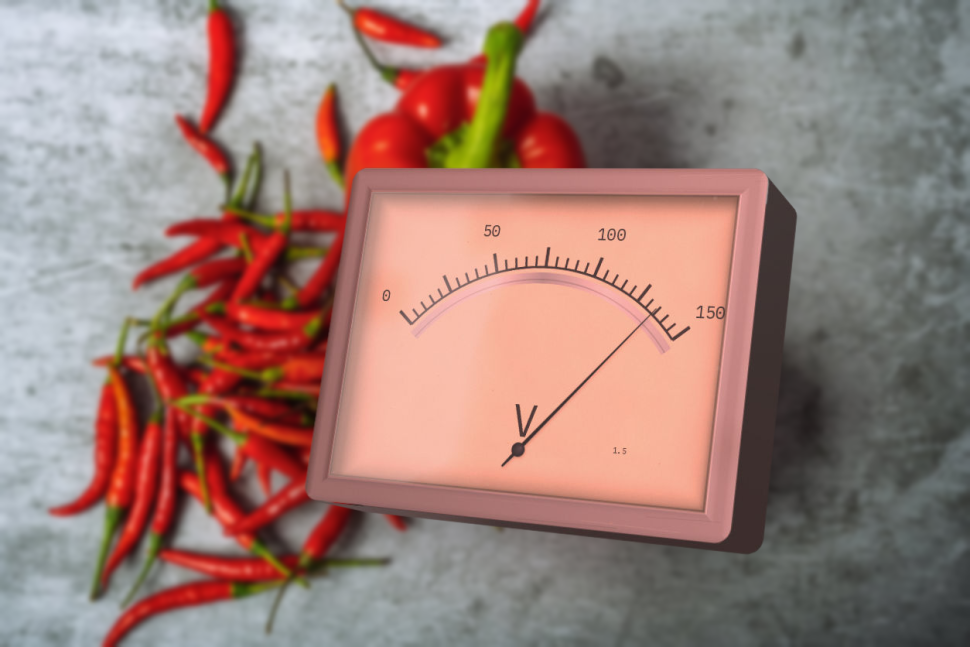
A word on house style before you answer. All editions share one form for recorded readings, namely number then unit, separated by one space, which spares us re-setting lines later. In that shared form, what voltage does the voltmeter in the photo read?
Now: 135 V
